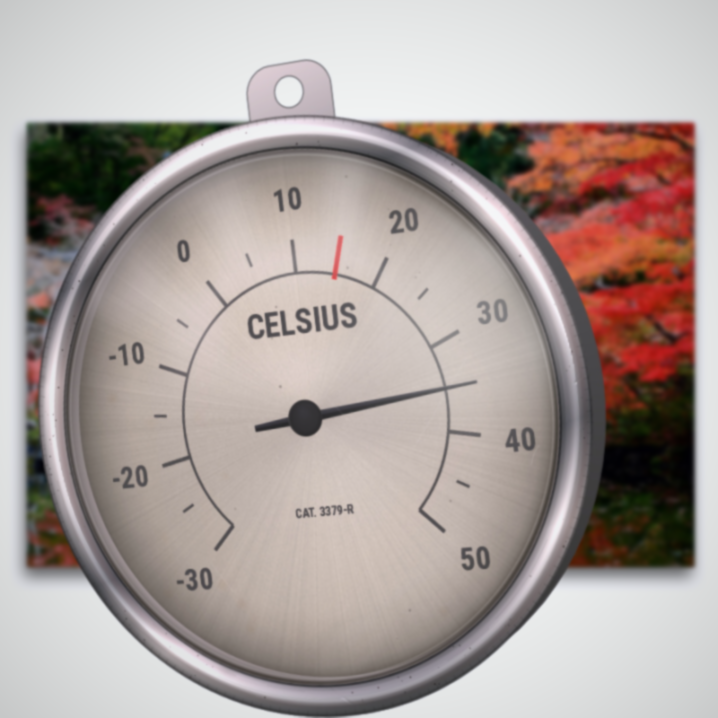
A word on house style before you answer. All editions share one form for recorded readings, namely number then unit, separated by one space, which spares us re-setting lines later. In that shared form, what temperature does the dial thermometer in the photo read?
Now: 35 °C
